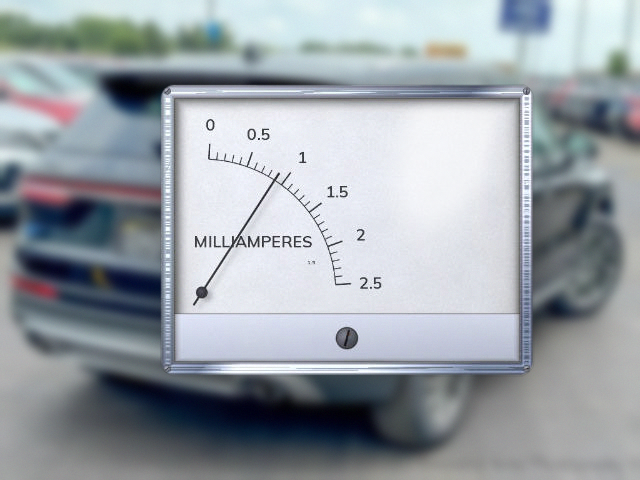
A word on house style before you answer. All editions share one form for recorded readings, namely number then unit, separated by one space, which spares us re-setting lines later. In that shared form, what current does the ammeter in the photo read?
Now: 0.9 mA
